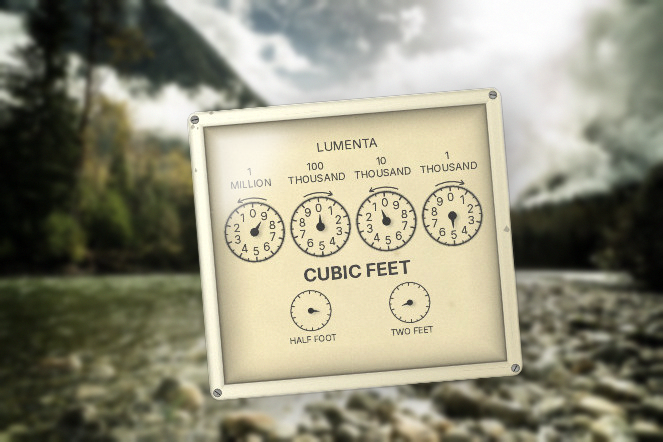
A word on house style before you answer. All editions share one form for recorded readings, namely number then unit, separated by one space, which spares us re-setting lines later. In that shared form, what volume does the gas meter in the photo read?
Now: 900500 ft³
